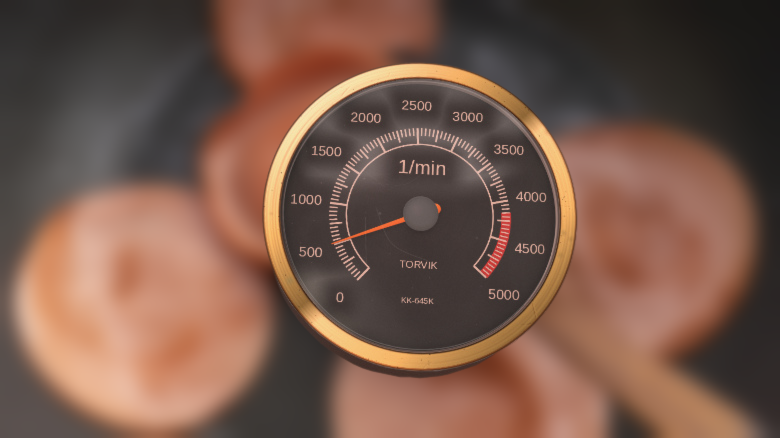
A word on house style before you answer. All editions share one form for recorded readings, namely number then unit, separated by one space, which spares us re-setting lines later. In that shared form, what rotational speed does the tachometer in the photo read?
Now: 500 rpm
